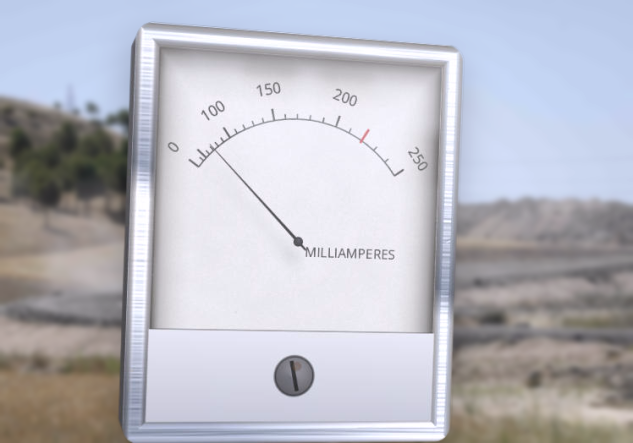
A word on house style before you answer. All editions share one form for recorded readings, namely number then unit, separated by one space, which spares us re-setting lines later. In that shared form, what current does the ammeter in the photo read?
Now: 70 mA
